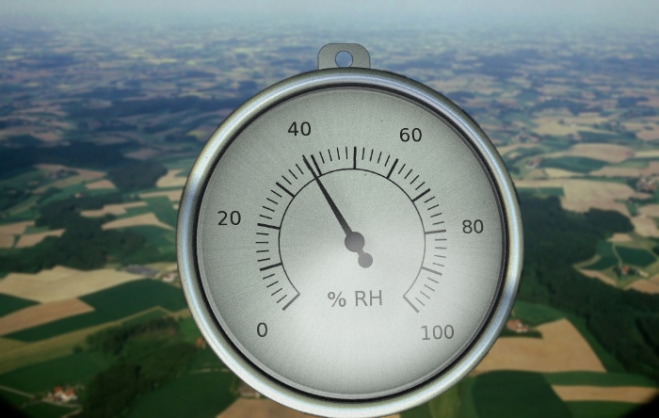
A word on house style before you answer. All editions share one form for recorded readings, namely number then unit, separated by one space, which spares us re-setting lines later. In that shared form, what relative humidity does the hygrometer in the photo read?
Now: 38 %
